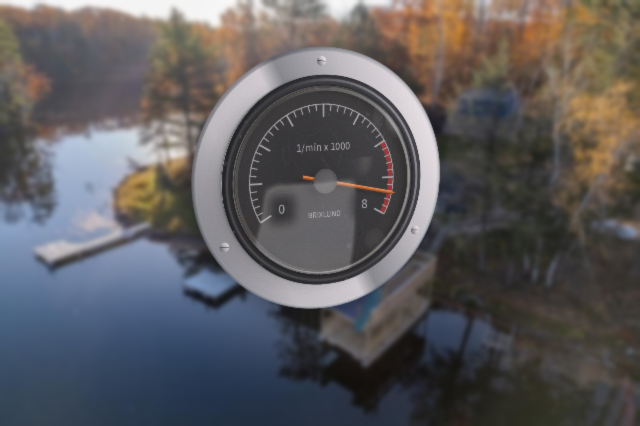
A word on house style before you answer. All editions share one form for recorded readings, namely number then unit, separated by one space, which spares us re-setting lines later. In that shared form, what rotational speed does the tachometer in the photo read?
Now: 7400 rpm
